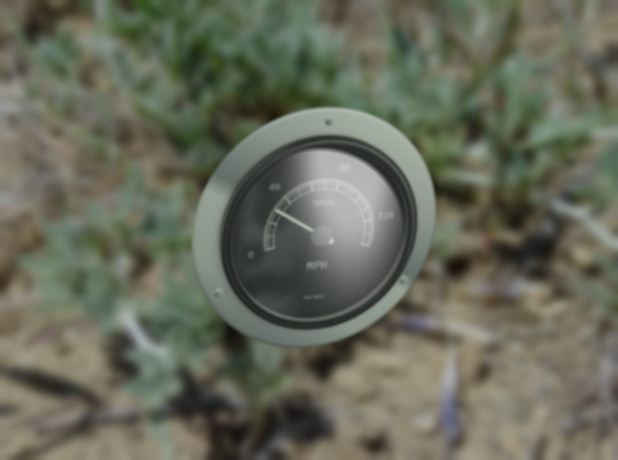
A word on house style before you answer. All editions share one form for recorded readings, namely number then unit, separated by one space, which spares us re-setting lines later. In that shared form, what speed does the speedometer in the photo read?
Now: 30 mph
